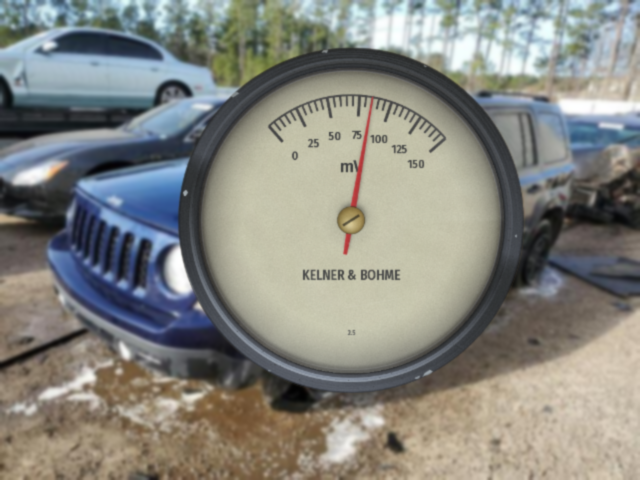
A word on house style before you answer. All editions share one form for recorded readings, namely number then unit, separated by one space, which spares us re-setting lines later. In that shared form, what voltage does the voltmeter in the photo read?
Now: 85 mV
